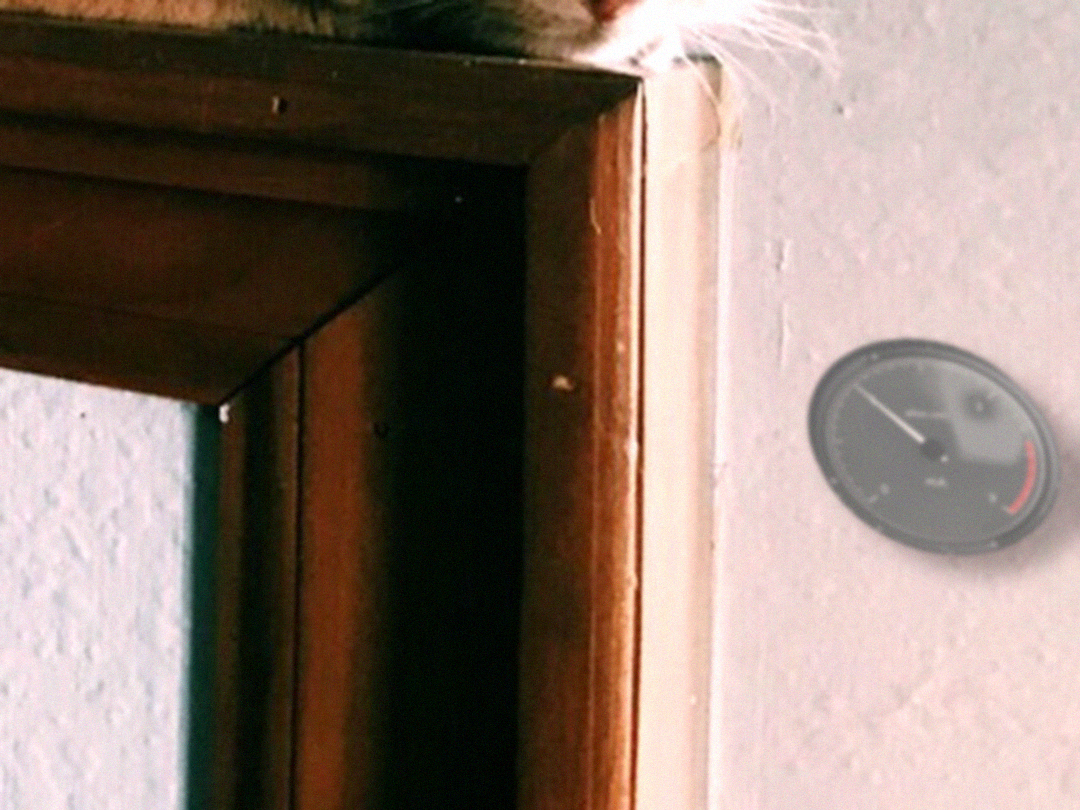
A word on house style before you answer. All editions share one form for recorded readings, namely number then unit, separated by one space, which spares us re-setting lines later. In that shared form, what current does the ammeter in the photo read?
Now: 1 mA
